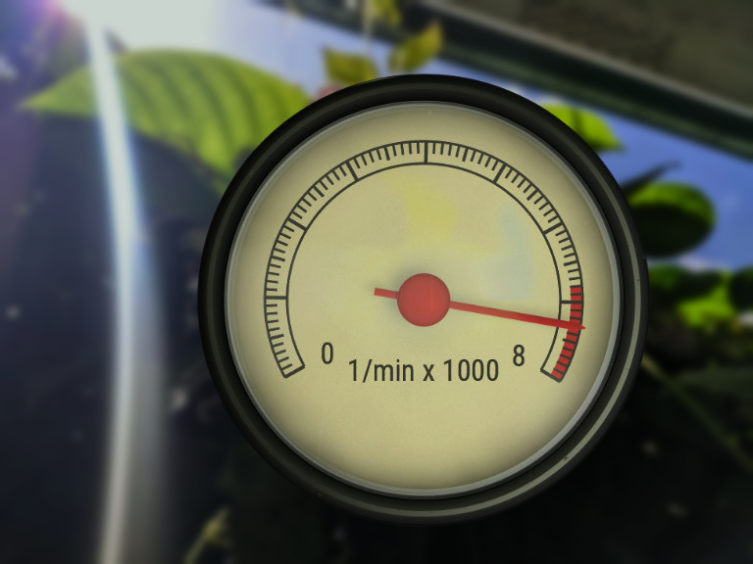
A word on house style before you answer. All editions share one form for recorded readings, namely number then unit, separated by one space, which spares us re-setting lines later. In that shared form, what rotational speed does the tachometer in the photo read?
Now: 7300 rpm
